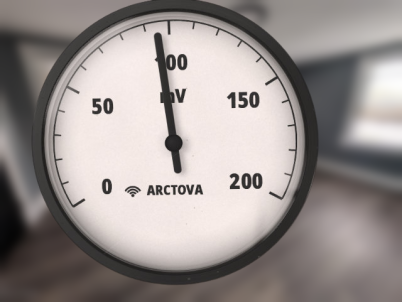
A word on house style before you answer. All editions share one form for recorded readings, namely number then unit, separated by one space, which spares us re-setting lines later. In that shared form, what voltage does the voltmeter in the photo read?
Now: 95 mV
